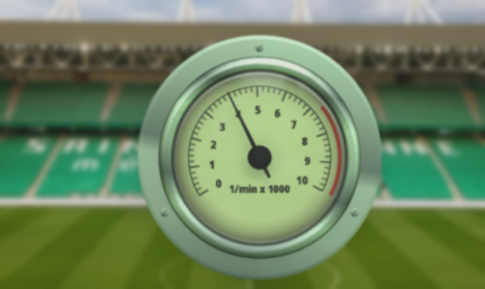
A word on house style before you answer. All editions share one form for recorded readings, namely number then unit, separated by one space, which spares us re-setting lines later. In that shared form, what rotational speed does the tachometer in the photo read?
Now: 4000 rpm
